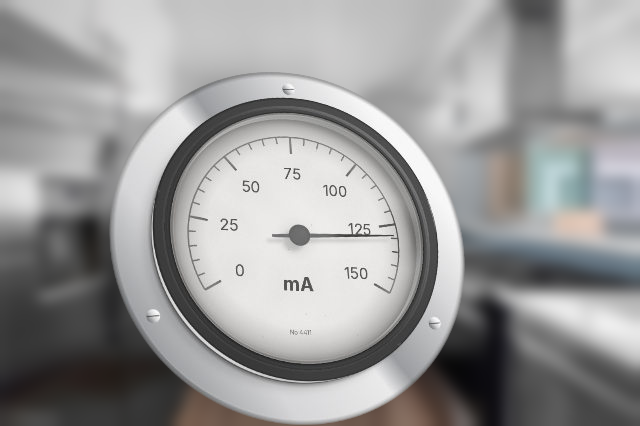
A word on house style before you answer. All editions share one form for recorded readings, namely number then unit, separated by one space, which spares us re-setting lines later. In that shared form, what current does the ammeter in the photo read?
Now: 130 mA
